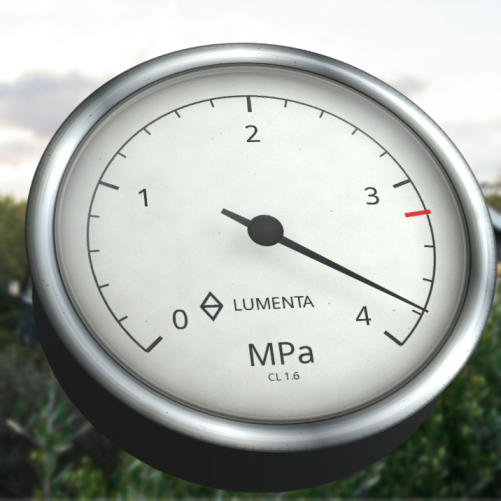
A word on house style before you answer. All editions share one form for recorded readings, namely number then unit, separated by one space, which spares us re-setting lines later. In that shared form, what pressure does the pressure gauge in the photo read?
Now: 3.8 MPa
